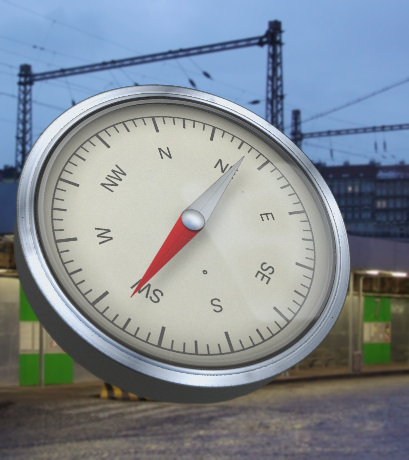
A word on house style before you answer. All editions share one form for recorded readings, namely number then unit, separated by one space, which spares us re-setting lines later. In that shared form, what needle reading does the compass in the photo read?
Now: 230 °
